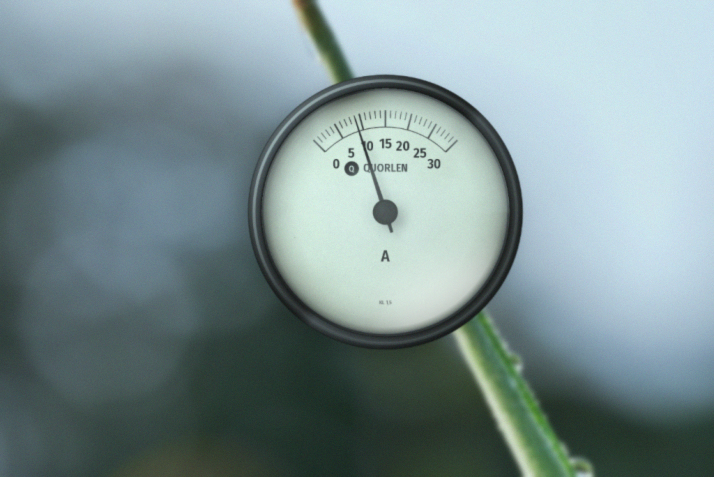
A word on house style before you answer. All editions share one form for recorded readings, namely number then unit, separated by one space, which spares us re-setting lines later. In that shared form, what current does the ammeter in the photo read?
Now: 9 A
